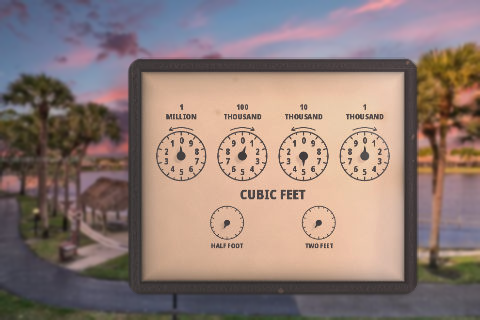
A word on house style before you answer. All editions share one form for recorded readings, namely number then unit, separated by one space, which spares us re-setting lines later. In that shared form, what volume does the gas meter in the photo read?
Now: 5000 ft³
